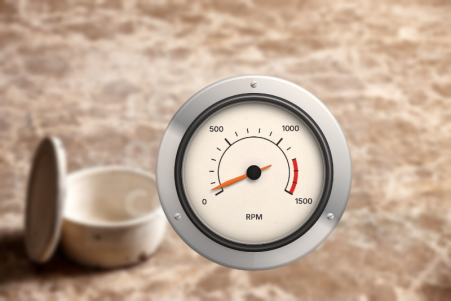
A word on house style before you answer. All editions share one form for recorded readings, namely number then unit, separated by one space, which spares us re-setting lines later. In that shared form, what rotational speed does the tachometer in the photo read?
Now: 50 rpm
